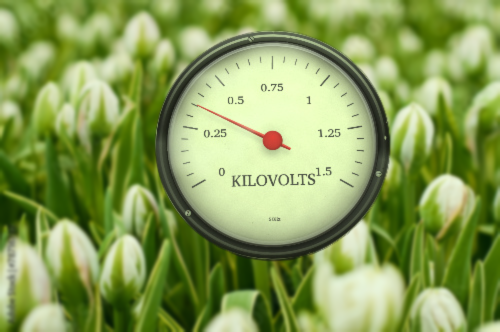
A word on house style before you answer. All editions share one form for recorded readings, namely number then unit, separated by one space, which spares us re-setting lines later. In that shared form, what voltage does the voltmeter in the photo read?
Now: 0.35 kV
